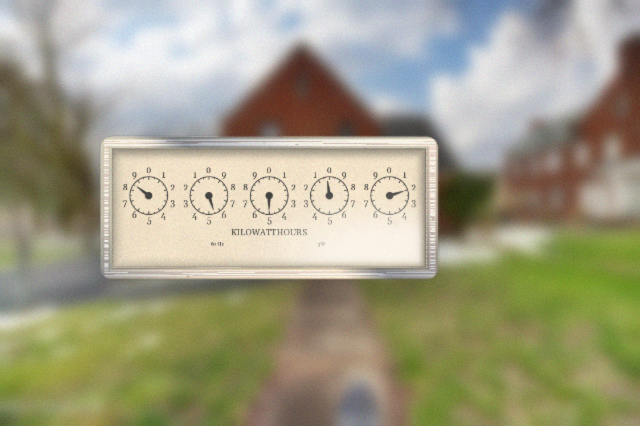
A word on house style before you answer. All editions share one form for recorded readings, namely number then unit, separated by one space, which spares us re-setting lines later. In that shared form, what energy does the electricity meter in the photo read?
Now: 85502 kWh
